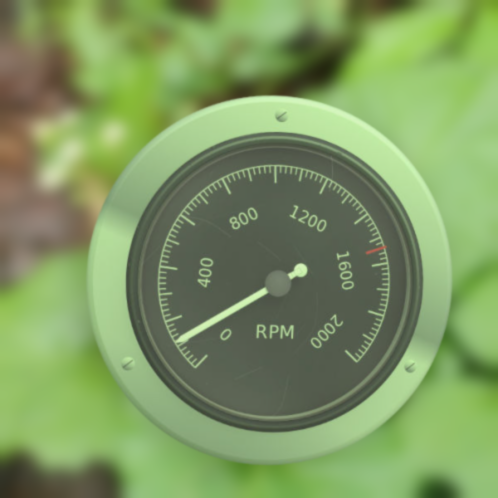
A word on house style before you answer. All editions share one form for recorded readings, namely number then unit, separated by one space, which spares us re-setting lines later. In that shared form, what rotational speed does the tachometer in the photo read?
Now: 120 rpm
